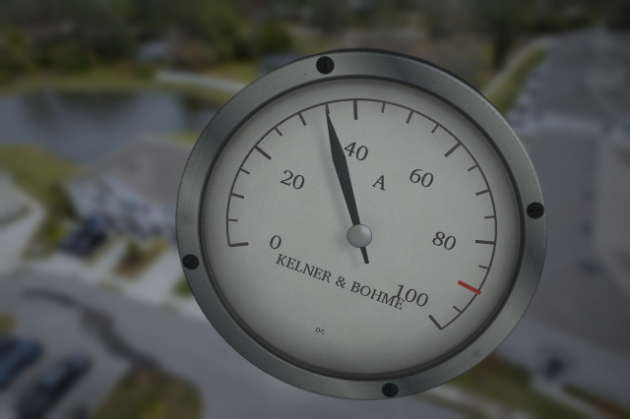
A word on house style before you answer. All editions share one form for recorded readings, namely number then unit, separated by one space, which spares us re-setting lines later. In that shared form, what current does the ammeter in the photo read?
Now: 35 A
